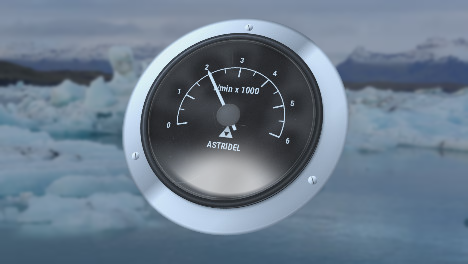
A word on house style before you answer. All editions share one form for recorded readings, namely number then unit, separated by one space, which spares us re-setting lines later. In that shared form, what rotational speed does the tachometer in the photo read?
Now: 2000 rpm
